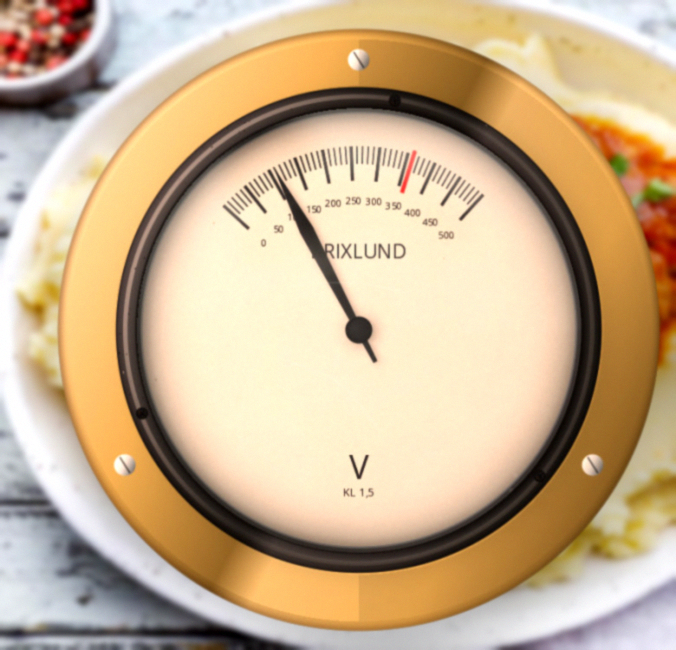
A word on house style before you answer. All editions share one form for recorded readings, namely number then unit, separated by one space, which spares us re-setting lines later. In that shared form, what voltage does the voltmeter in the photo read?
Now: 110 V
